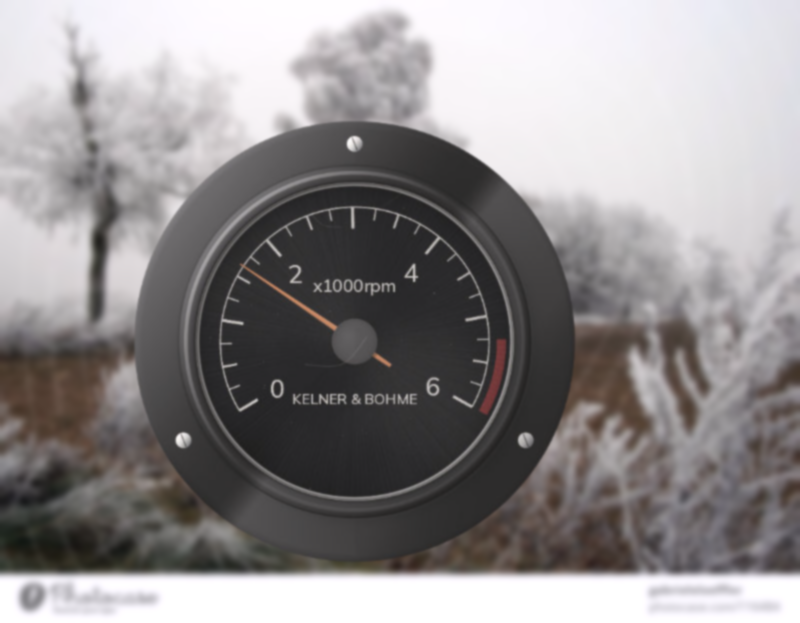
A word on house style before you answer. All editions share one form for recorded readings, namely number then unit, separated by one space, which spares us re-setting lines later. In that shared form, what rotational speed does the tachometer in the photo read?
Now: 1625 rpm
